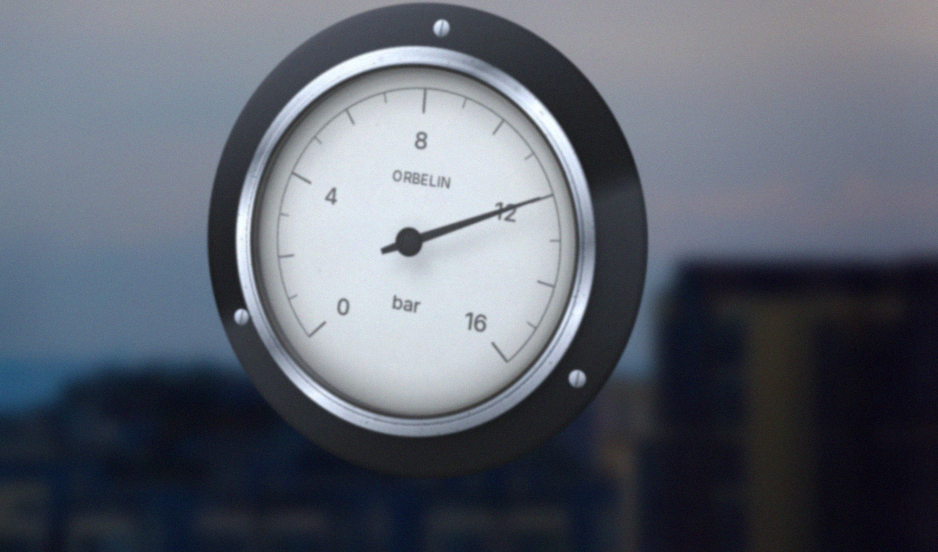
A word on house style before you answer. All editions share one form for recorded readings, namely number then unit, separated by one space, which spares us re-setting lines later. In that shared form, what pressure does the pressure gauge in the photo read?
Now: 12 bar
